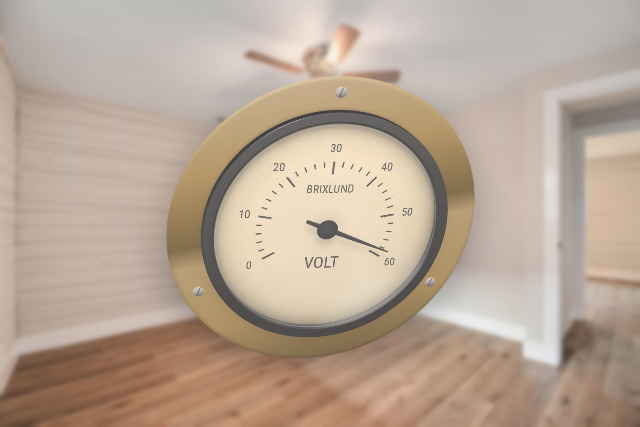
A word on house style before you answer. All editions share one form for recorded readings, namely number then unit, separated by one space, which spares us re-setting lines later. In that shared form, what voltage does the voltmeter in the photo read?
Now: 58 V
